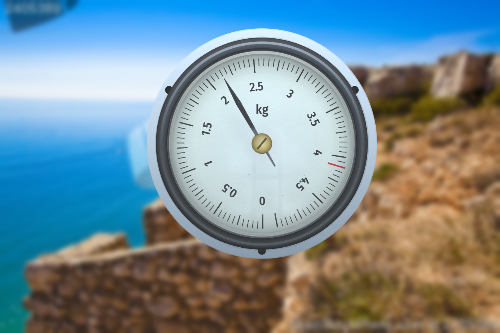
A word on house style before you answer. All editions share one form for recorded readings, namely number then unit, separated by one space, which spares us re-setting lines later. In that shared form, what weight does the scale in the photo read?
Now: 2.15 kg
